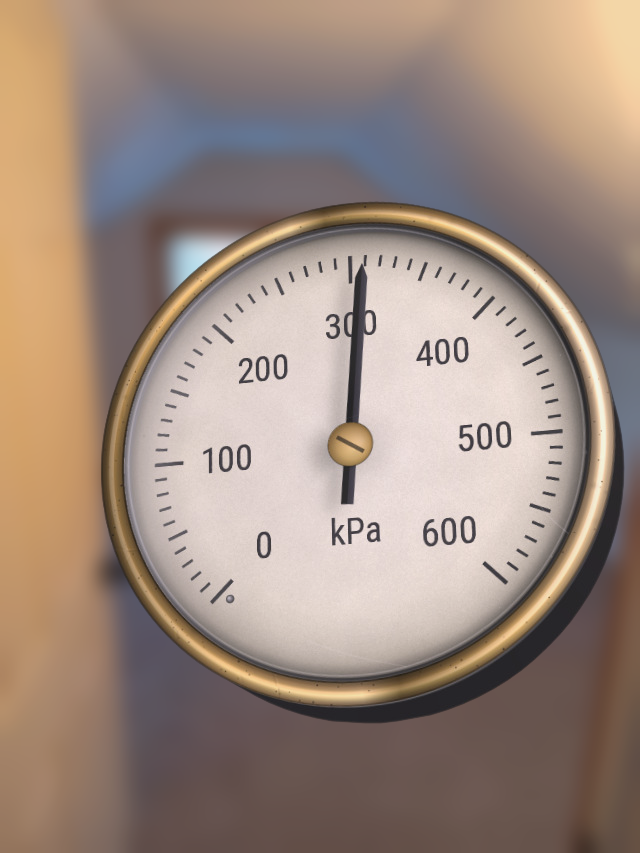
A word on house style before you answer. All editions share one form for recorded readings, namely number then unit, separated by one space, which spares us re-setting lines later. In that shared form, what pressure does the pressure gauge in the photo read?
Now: 310 kPa
